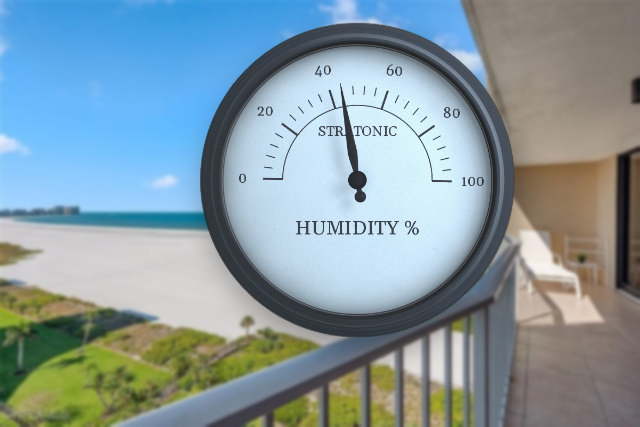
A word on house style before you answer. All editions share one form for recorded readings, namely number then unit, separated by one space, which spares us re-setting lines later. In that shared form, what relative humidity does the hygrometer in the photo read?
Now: 44 %
